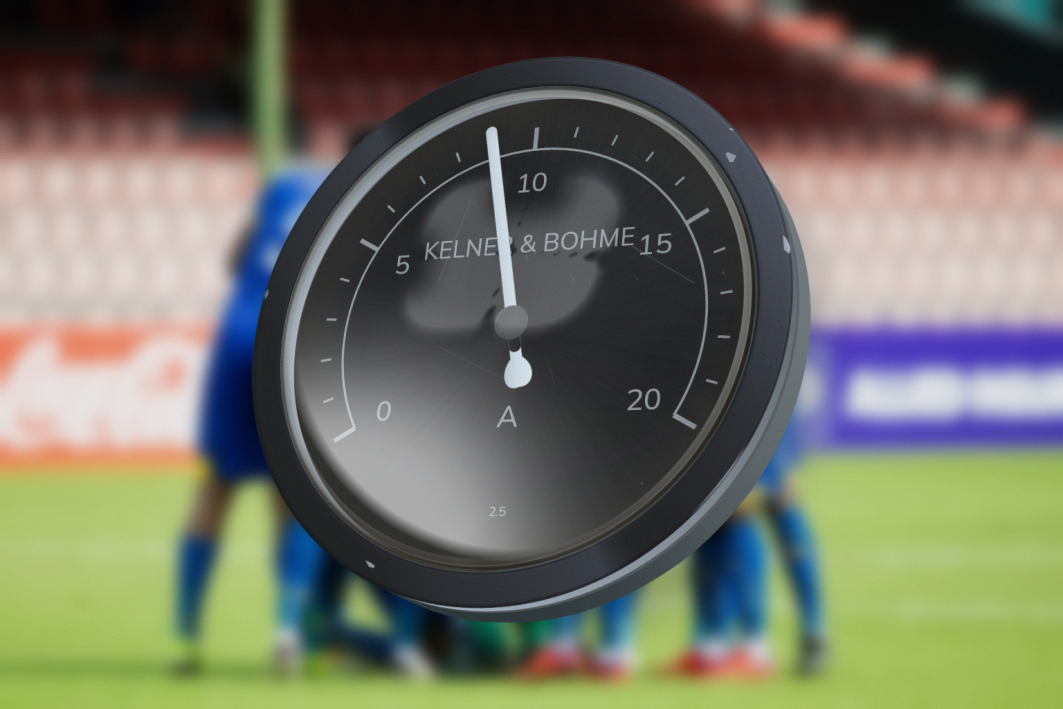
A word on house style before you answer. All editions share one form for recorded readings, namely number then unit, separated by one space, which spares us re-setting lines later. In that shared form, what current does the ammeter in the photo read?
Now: 9 A
